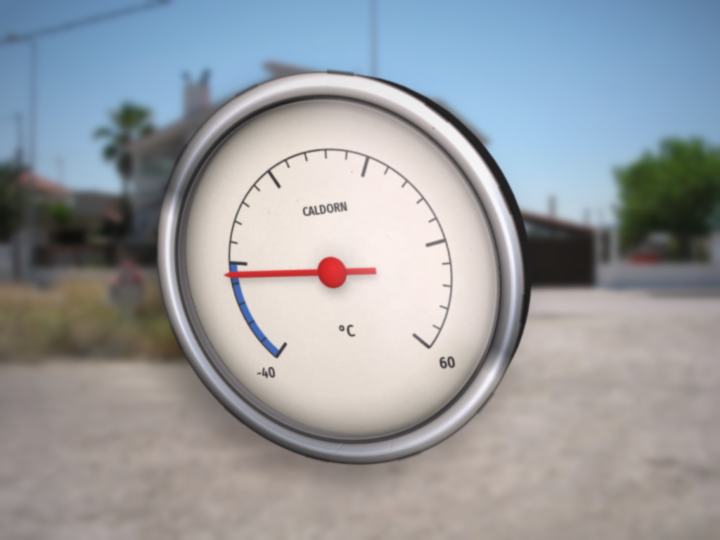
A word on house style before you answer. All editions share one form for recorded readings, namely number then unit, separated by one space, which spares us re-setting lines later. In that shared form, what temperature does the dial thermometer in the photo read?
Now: -22 °C
